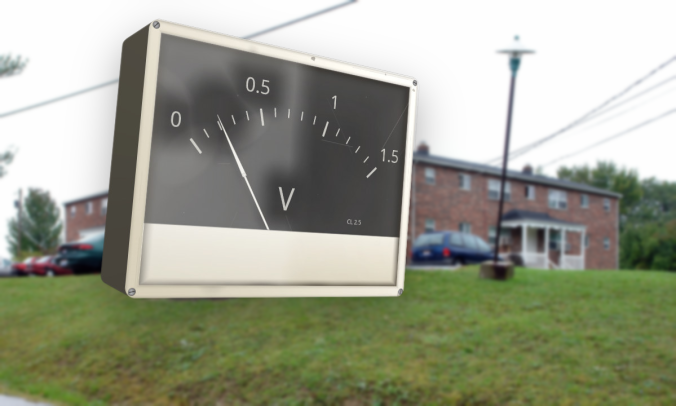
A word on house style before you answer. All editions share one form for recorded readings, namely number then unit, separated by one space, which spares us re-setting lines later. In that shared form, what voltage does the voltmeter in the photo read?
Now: 0.2 V
